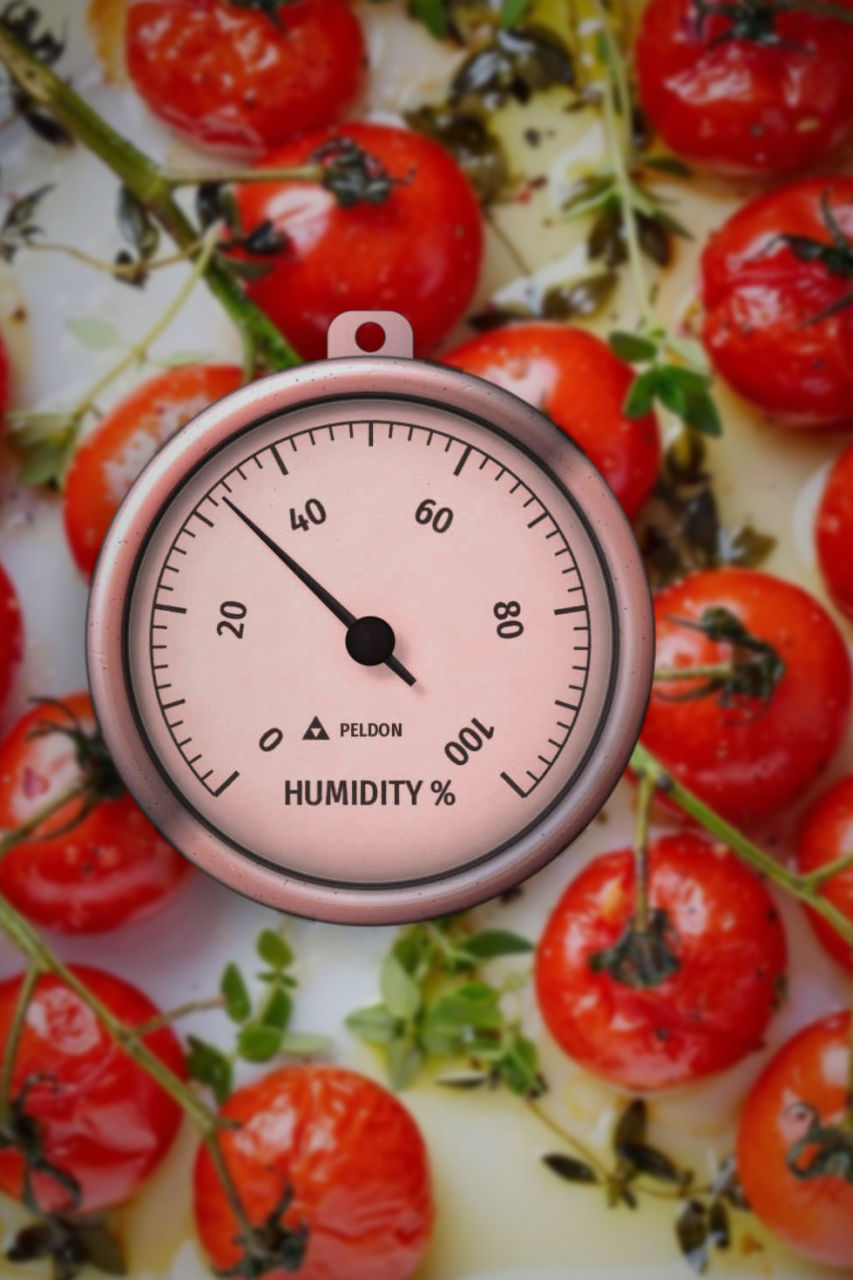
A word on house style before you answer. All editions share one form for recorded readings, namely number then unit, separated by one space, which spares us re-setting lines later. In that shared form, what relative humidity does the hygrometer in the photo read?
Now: 33 %
